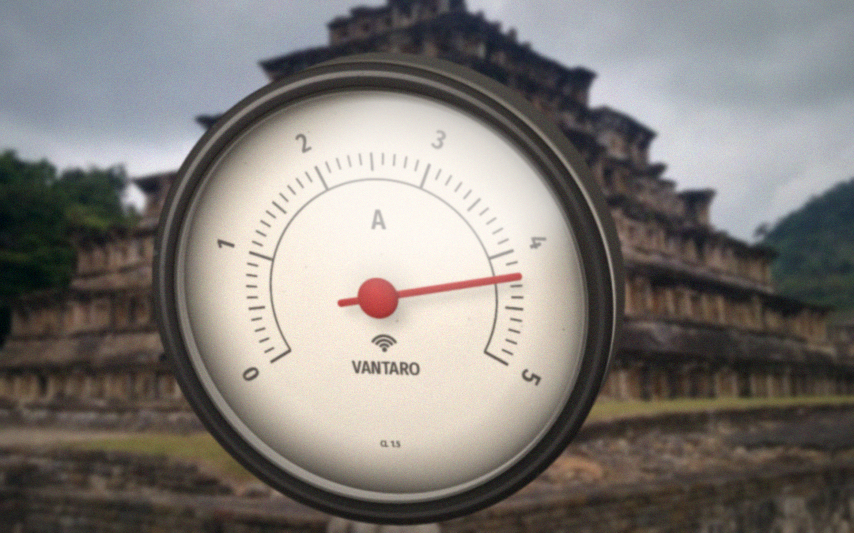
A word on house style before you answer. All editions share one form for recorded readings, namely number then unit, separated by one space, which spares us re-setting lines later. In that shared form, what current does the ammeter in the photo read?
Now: 4.2 A
